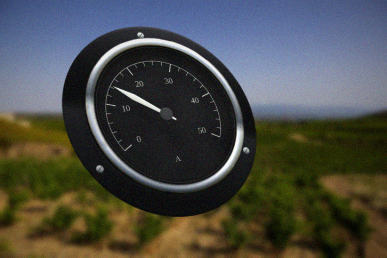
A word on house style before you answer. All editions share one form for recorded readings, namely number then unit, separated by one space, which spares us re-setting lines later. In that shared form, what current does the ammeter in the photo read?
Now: 14 A
